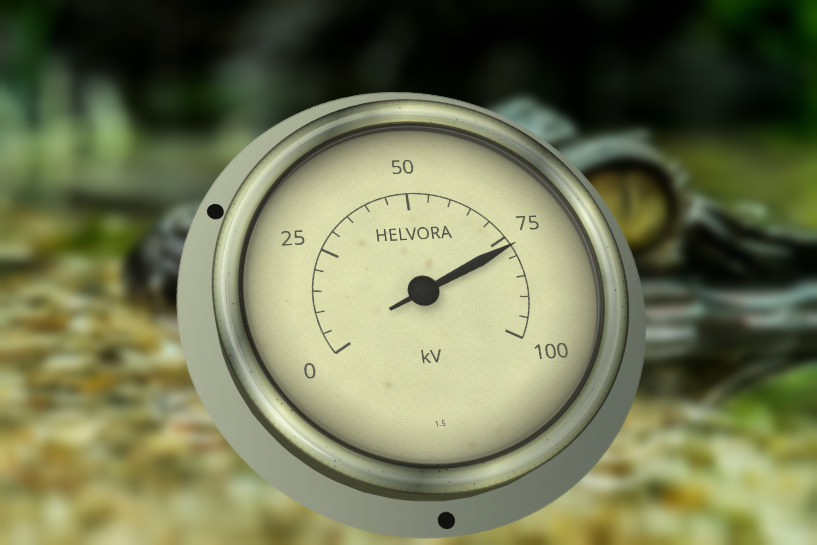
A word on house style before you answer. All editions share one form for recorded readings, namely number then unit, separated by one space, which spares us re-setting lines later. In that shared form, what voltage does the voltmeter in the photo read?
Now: 77.5 kV
